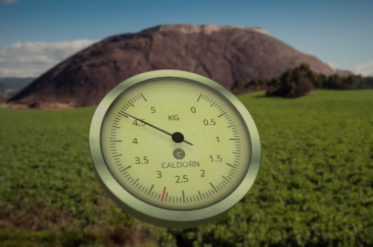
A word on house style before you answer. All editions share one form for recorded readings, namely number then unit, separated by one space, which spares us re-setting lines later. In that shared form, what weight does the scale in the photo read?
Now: 4.5 kg
